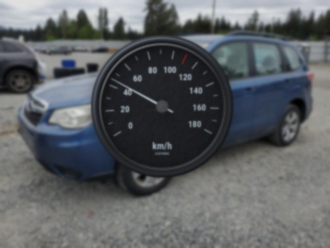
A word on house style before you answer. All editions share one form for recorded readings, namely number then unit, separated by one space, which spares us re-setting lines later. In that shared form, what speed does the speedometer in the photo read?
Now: 45 km/h
